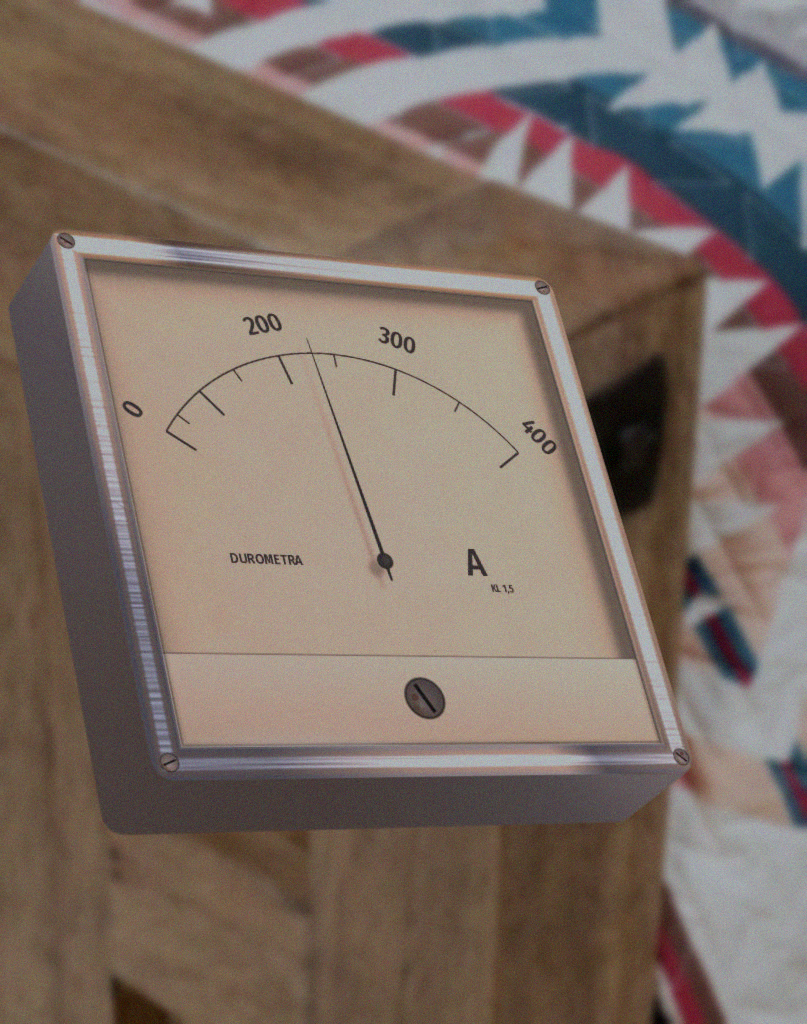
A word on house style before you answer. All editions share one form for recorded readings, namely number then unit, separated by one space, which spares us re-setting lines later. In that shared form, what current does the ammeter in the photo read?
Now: 225 A
